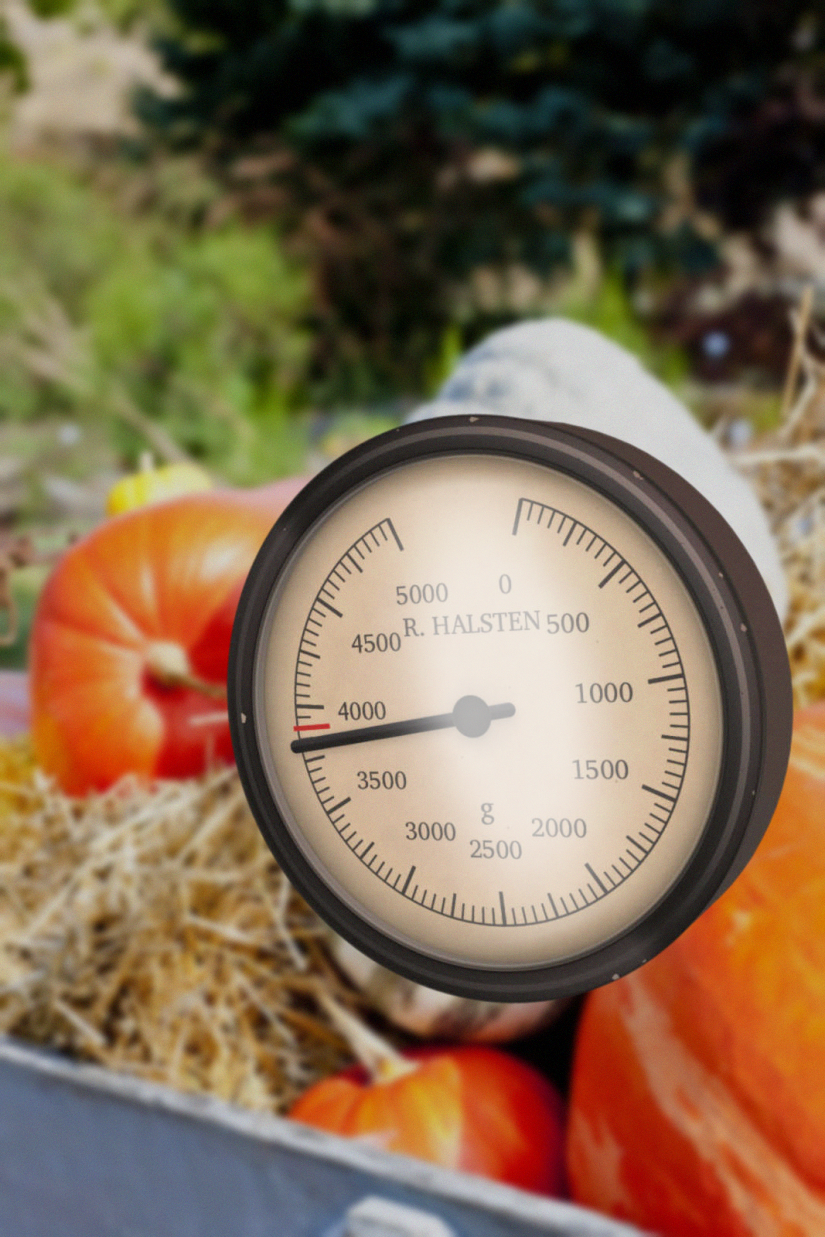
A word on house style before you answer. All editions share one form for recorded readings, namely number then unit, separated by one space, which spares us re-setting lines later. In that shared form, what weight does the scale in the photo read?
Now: 3825 g
